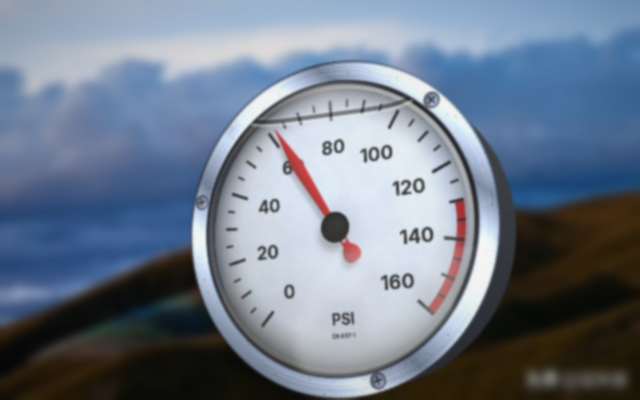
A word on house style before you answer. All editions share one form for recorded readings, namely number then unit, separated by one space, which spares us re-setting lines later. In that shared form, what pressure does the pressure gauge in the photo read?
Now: 62.5 psi
